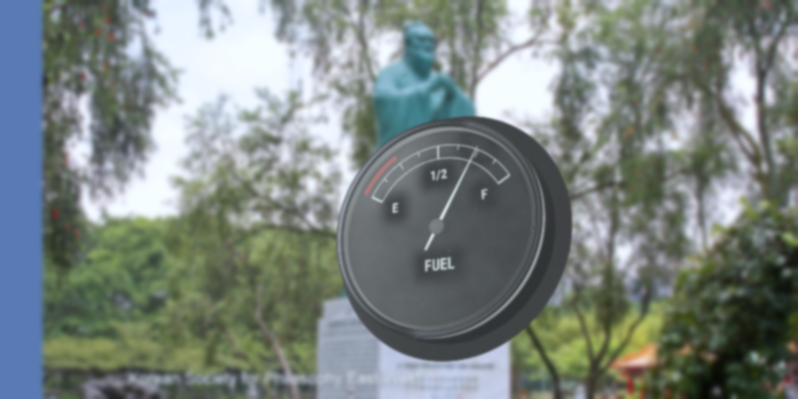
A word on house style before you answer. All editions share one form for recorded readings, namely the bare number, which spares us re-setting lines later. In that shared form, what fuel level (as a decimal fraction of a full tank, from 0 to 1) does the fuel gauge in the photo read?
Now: 0.75
